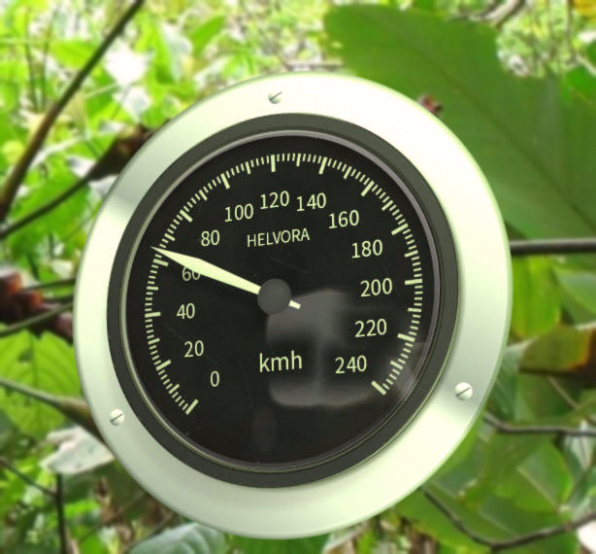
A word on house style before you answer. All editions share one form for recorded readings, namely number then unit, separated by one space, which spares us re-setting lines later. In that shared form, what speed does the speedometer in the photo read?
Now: 64 km/h
